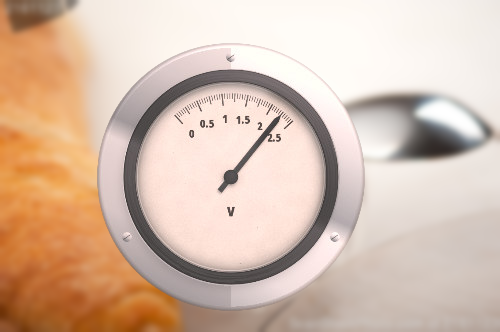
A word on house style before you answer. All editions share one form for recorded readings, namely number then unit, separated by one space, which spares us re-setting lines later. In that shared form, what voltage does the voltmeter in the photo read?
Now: 2.25 V
